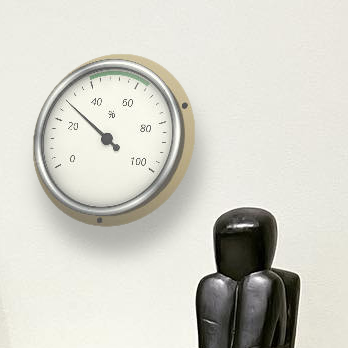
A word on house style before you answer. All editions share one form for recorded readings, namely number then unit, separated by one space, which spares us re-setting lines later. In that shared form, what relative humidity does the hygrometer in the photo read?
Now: 28 %
